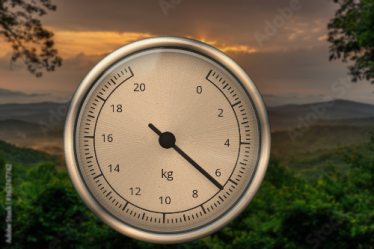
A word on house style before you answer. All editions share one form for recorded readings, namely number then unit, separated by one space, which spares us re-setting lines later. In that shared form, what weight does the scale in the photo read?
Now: 6.6 kg
